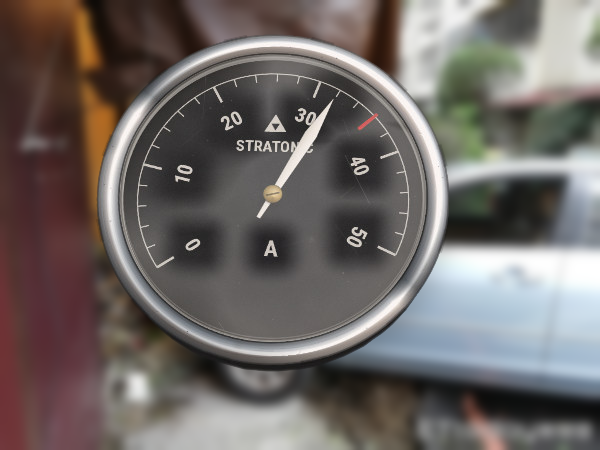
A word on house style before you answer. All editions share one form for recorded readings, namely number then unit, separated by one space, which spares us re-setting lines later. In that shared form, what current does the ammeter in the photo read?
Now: 32 A
